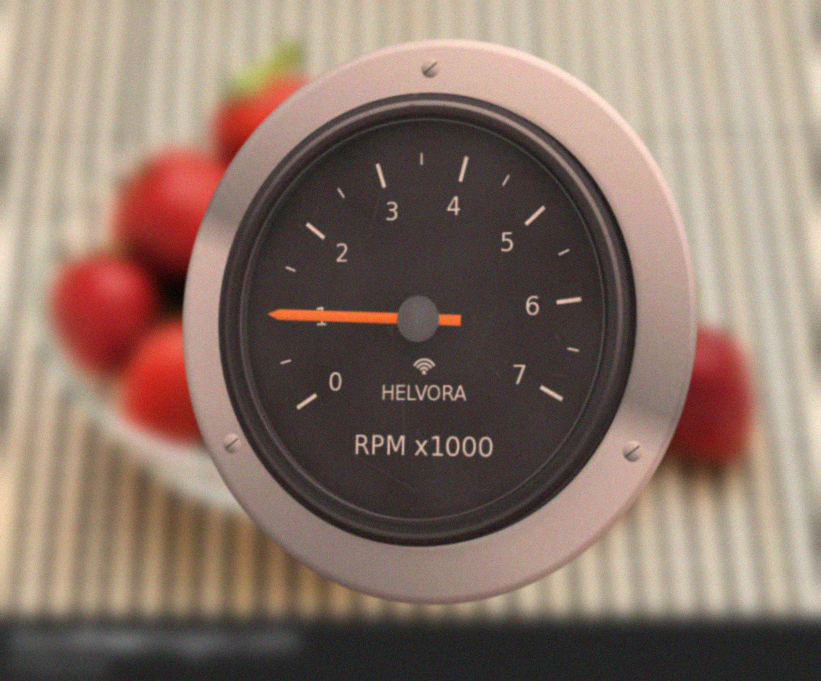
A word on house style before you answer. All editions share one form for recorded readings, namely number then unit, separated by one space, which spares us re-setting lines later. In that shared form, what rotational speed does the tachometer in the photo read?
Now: 1000 rpm
